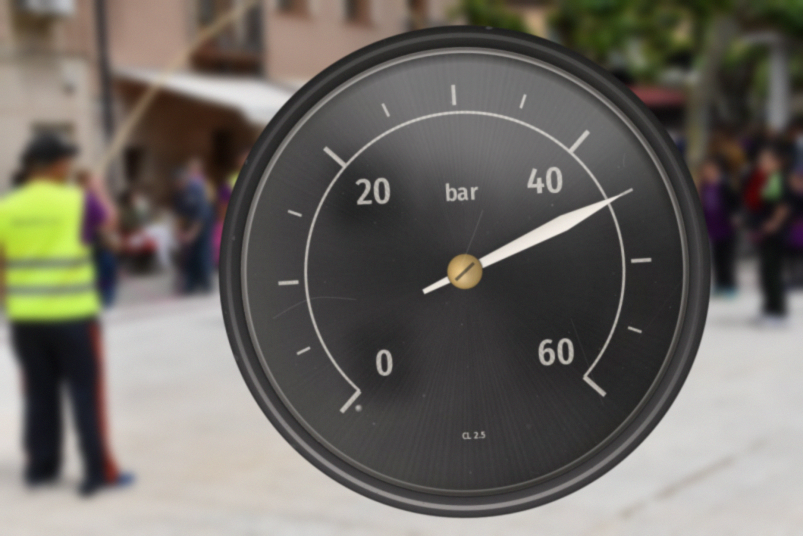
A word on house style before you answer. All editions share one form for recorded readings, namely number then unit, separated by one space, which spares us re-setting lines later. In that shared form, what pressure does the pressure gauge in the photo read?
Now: 45 bar
